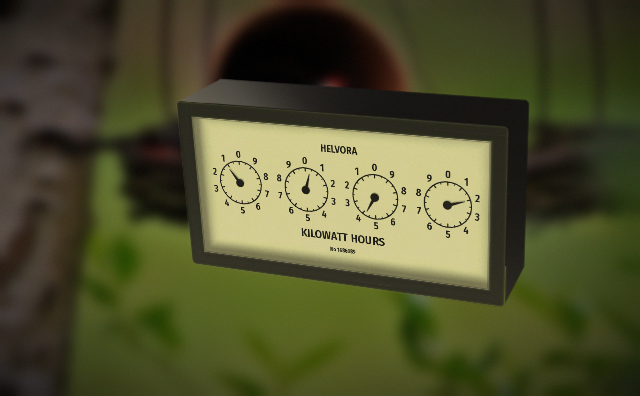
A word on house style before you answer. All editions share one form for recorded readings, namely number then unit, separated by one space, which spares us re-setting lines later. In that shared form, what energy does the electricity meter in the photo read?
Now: 1042 kWh
